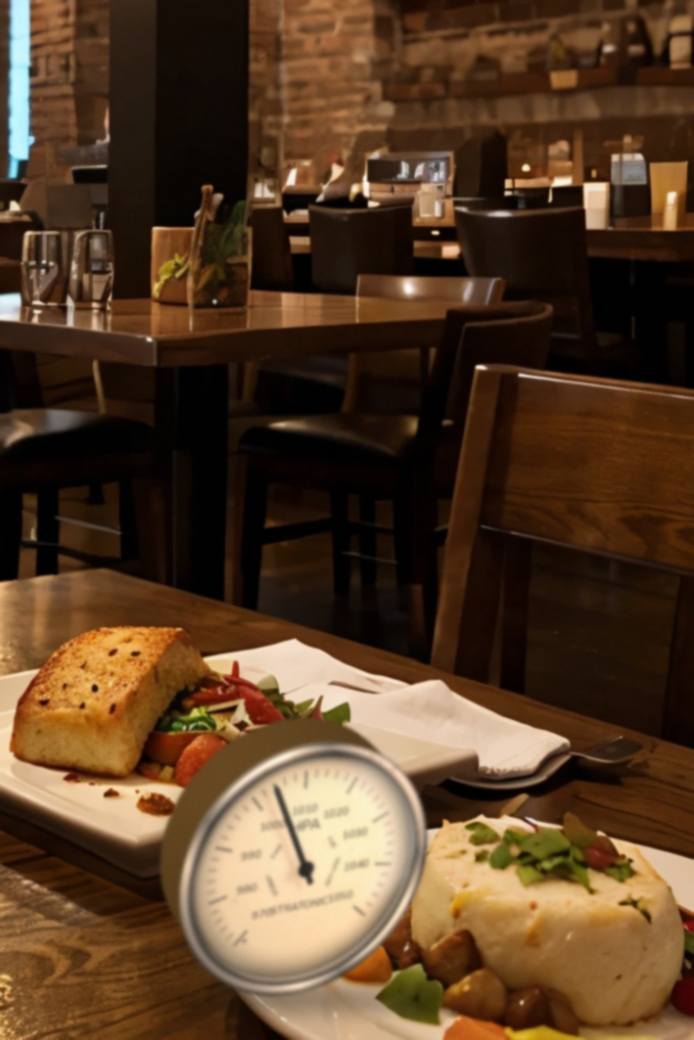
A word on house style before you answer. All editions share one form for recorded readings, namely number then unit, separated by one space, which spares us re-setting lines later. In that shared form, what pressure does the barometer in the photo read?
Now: 1004 hPa
